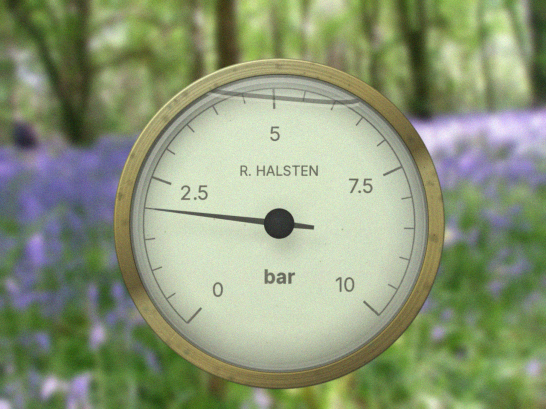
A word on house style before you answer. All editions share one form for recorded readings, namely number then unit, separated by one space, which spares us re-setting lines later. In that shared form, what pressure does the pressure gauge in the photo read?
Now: 2 bar
